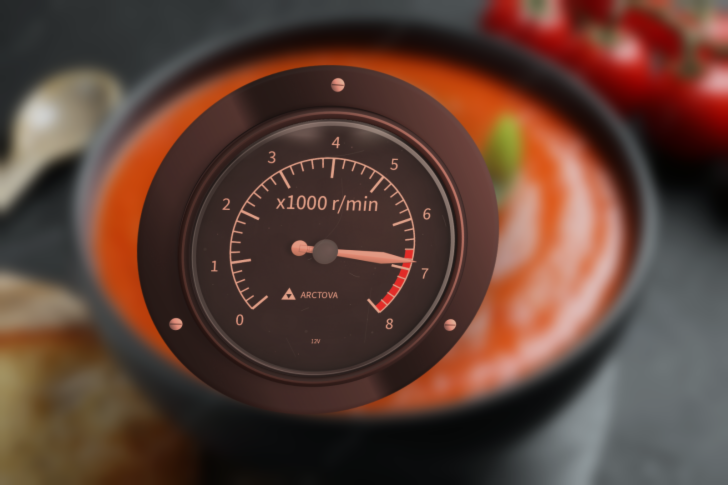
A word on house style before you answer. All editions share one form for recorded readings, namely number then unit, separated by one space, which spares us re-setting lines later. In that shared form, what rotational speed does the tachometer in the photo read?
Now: 6800 rpm
